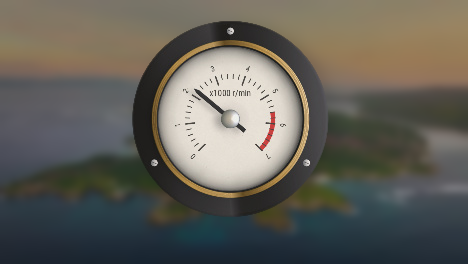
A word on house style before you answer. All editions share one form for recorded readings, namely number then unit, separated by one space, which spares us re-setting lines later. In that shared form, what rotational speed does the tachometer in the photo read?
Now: 2200 rpm
